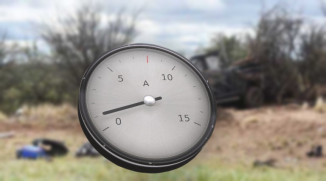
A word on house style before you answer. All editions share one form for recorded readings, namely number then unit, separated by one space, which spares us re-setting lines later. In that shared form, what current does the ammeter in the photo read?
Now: 1 A
